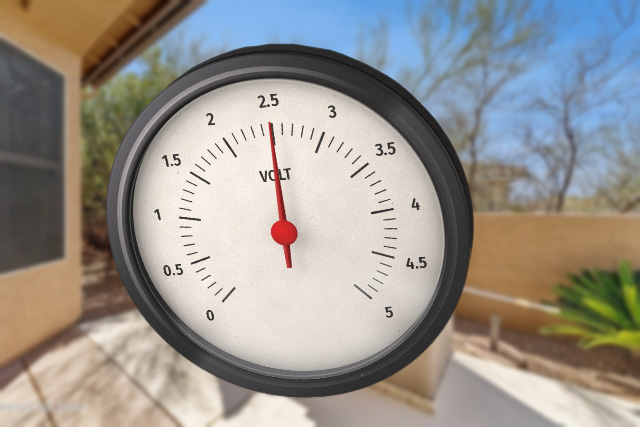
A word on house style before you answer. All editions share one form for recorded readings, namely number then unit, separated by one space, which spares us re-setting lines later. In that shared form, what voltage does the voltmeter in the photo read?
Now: 2.5 V
